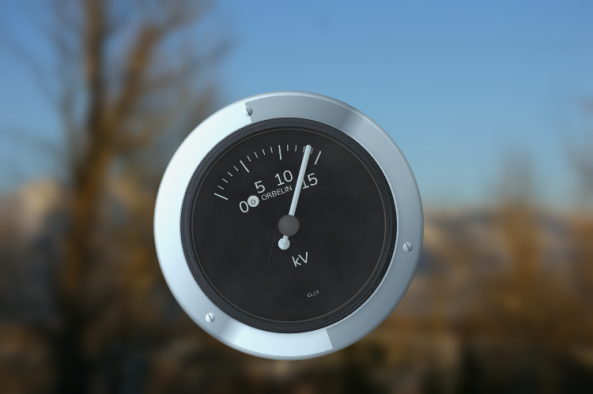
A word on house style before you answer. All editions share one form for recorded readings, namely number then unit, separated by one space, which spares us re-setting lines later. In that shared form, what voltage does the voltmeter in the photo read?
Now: 13.5 kV
